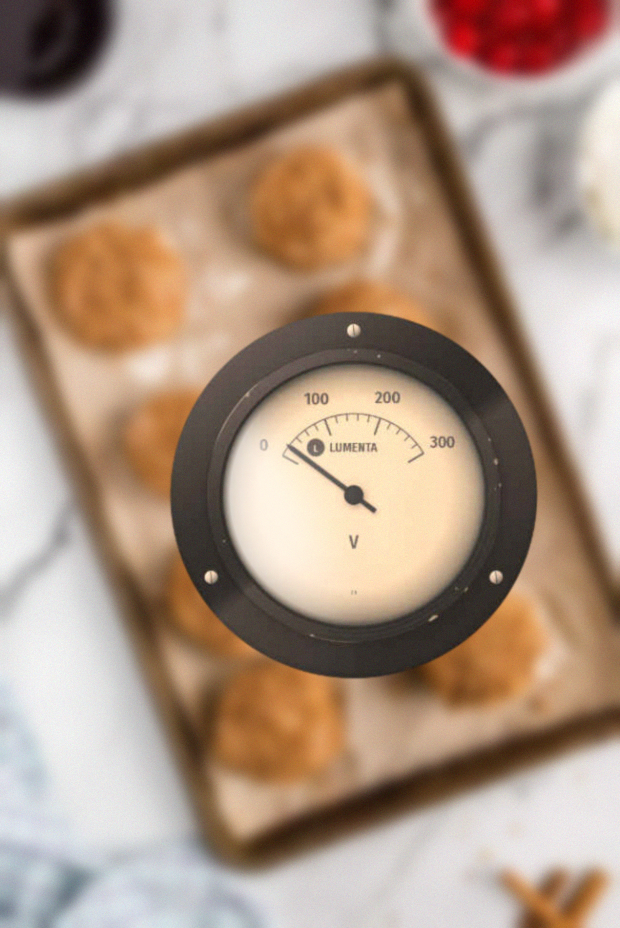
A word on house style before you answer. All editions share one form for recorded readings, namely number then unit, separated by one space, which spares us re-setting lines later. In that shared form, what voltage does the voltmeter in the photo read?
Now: 20 V
